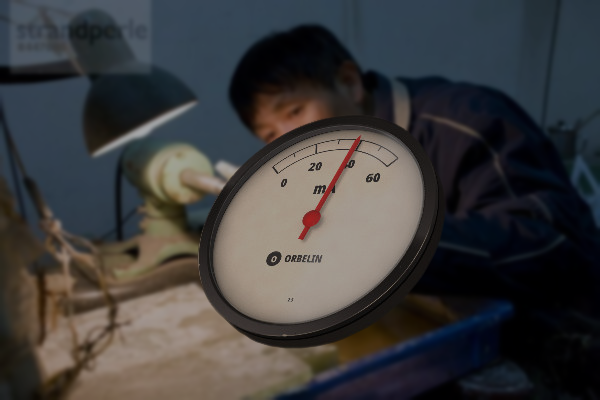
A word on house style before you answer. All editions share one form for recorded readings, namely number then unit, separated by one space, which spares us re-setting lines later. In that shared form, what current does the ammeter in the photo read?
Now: 40 mA
